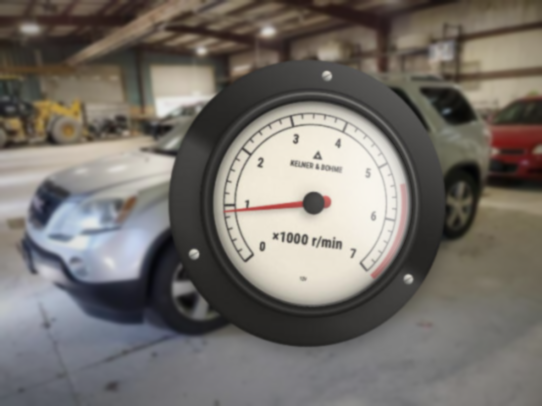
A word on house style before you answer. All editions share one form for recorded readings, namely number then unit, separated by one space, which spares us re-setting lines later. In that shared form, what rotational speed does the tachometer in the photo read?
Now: 900 rpm
